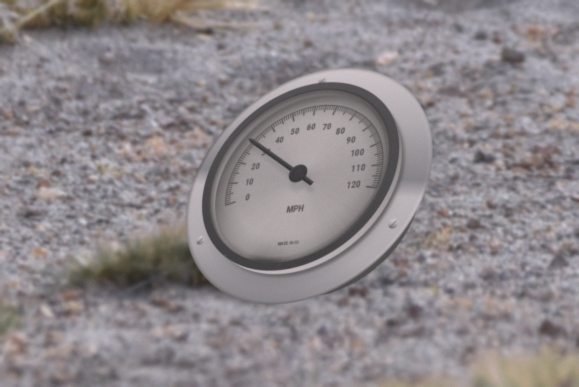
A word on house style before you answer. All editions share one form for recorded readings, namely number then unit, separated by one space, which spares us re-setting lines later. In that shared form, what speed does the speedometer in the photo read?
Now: 30 mph
